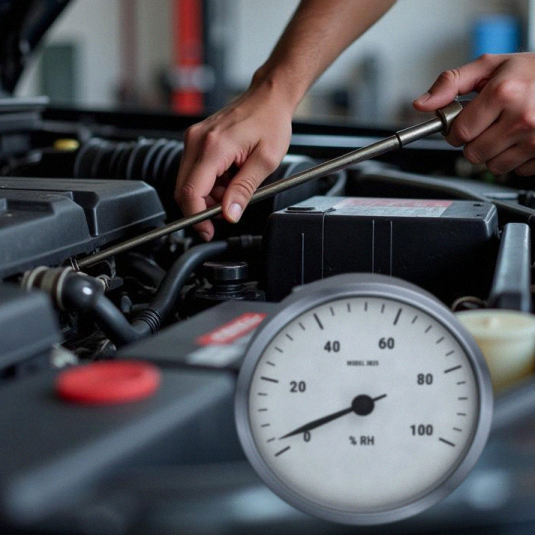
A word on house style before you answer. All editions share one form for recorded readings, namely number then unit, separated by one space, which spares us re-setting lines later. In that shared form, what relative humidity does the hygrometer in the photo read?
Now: 4 %
